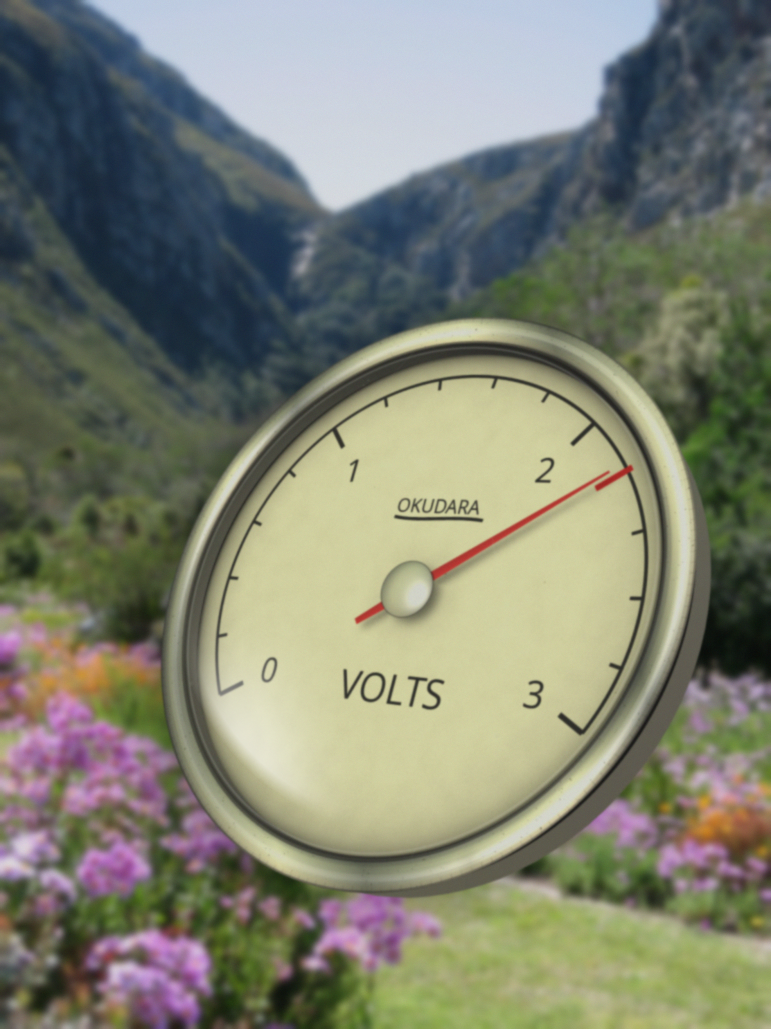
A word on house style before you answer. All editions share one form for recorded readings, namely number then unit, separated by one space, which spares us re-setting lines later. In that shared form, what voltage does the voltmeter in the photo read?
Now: 2.2 V
